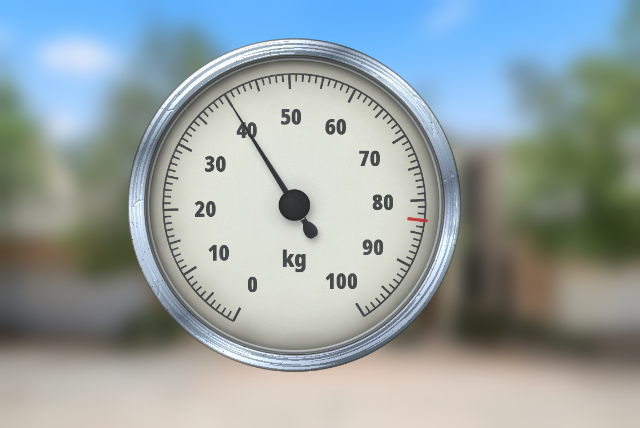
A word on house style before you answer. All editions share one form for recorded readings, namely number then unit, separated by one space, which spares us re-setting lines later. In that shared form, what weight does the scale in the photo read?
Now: 40 kg
